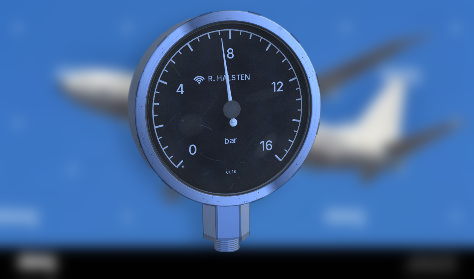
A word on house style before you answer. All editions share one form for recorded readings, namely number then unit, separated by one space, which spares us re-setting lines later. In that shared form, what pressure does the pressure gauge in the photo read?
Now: 7.5 bar
